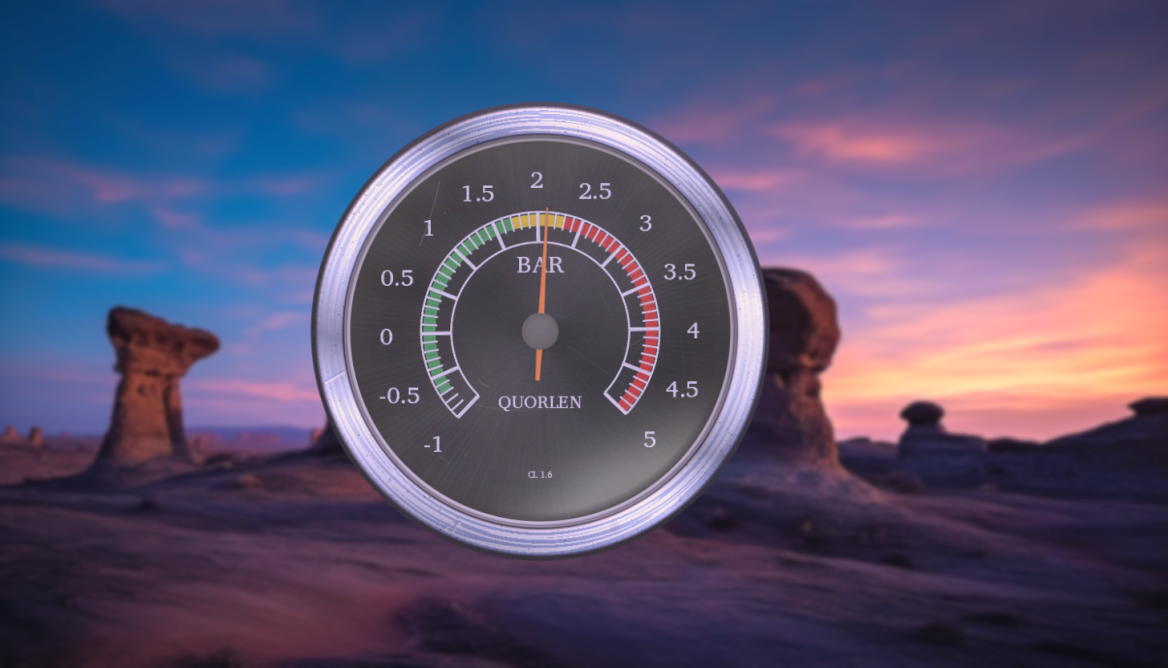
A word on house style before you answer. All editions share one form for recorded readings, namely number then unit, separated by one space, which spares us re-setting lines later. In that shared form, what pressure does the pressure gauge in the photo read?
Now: 2.1 bar
